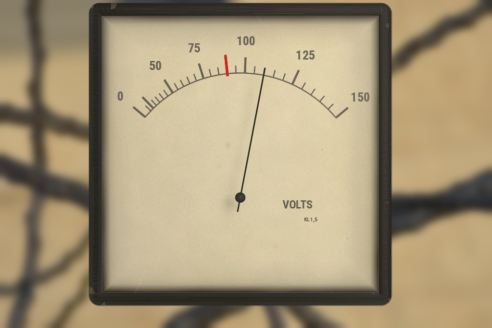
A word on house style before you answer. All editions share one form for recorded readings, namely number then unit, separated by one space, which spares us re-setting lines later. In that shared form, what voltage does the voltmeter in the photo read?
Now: 110 V
